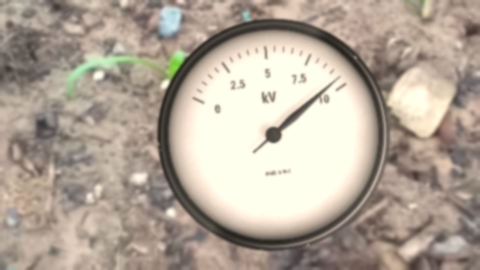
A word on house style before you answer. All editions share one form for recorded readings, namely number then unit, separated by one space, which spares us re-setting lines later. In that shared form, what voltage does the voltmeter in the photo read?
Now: 9.5 kV
